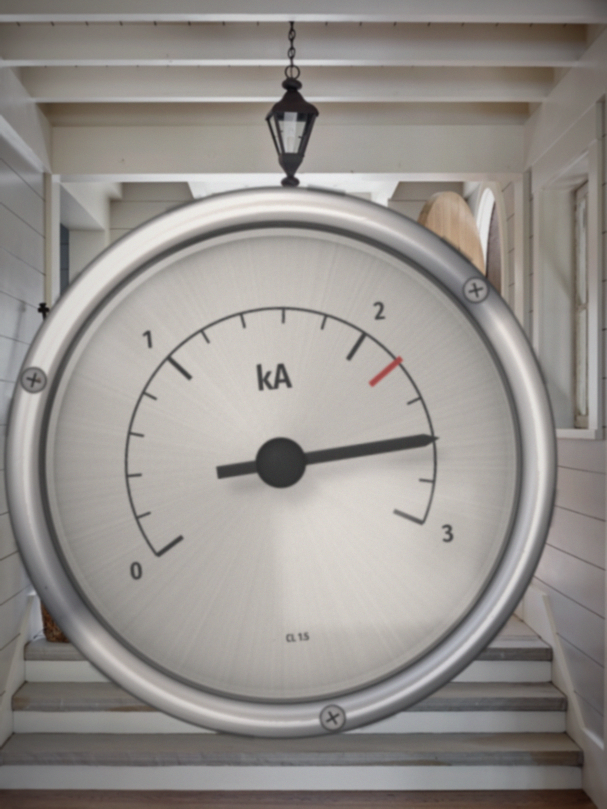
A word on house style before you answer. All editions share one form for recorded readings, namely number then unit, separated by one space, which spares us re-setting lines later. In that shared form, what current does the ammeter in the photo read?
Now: 2.6 kA
